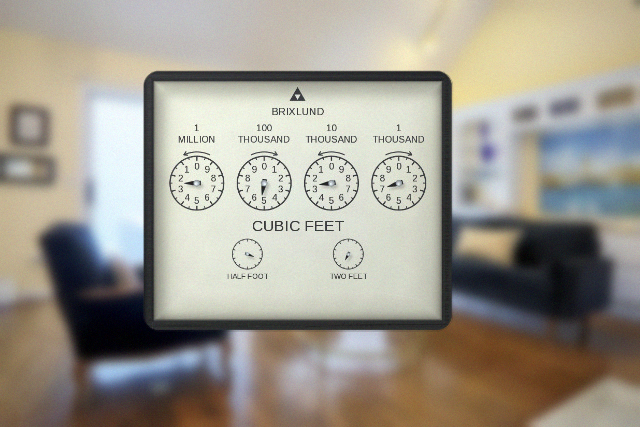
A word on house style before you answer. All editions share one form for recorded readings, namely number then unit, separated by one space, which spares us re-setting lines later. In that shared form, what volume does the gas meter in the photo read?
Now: 252700 ft³
